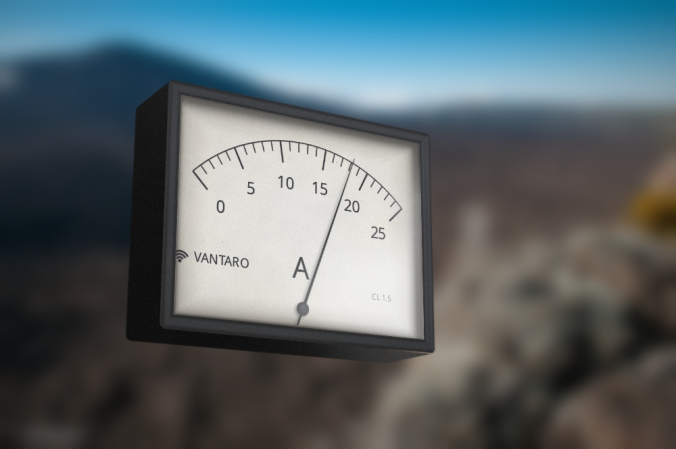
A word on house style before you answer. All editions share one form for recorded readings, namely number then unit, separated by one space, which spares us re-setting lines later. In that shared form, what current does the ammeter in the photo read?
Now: 18 A
